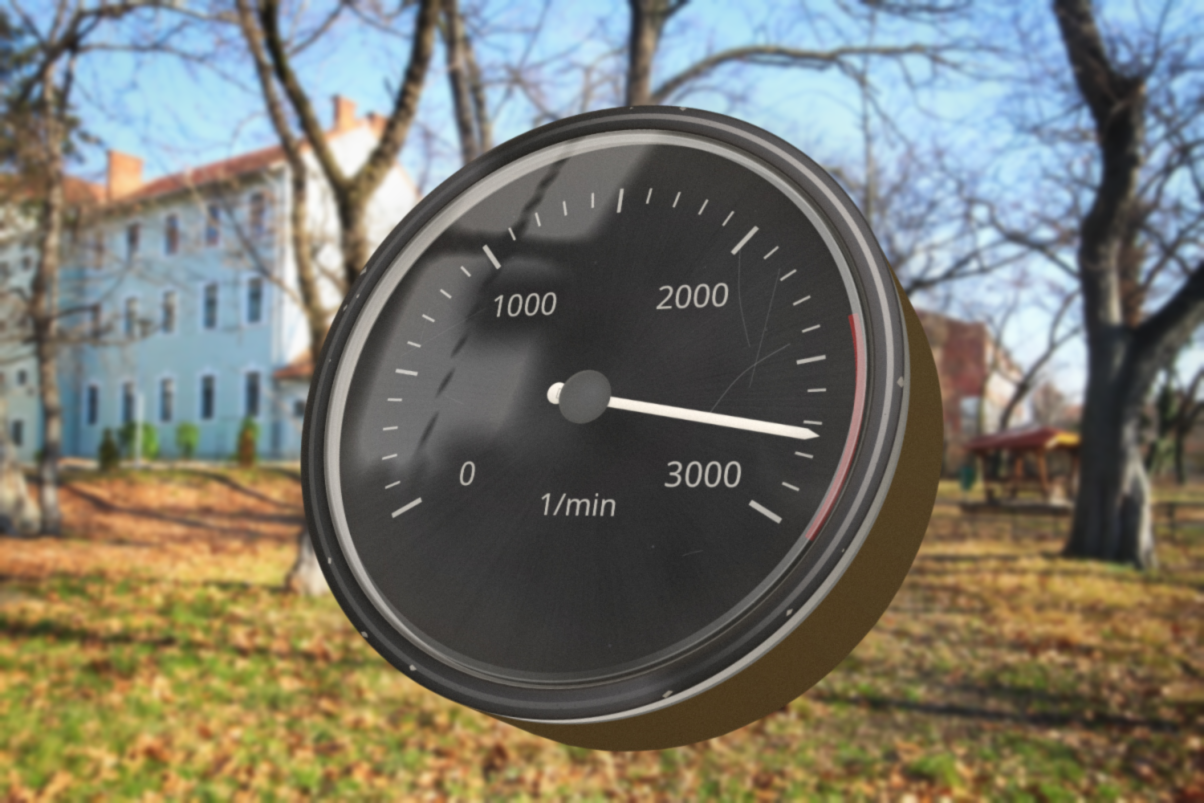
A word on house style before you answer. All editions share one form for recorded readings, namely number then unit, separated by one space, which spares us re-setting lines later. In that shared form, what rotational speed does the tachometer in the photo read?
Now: 2750 rpm
